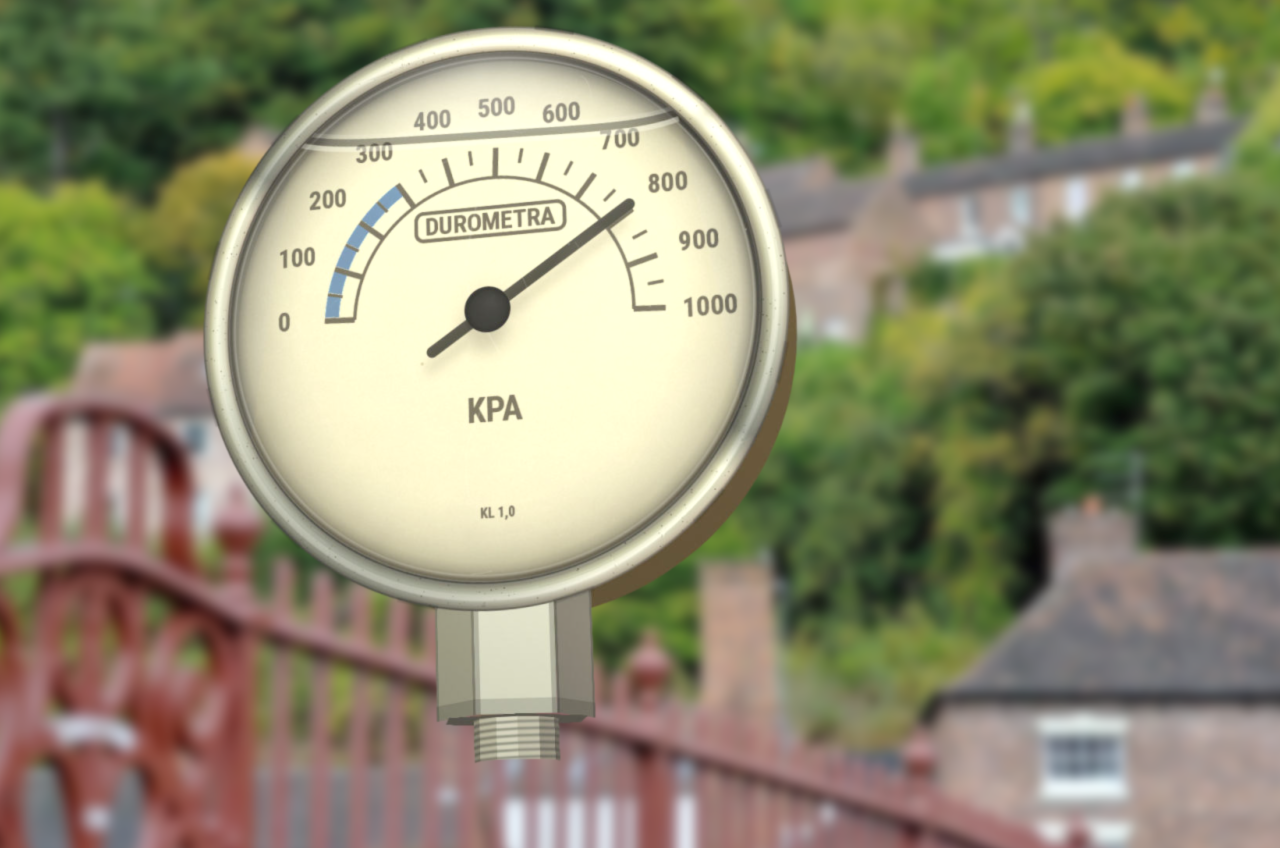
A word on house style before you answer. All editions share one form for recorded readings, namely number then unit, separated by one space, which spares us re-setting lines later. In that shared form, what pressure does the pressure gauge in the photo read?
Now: 800 kPa
